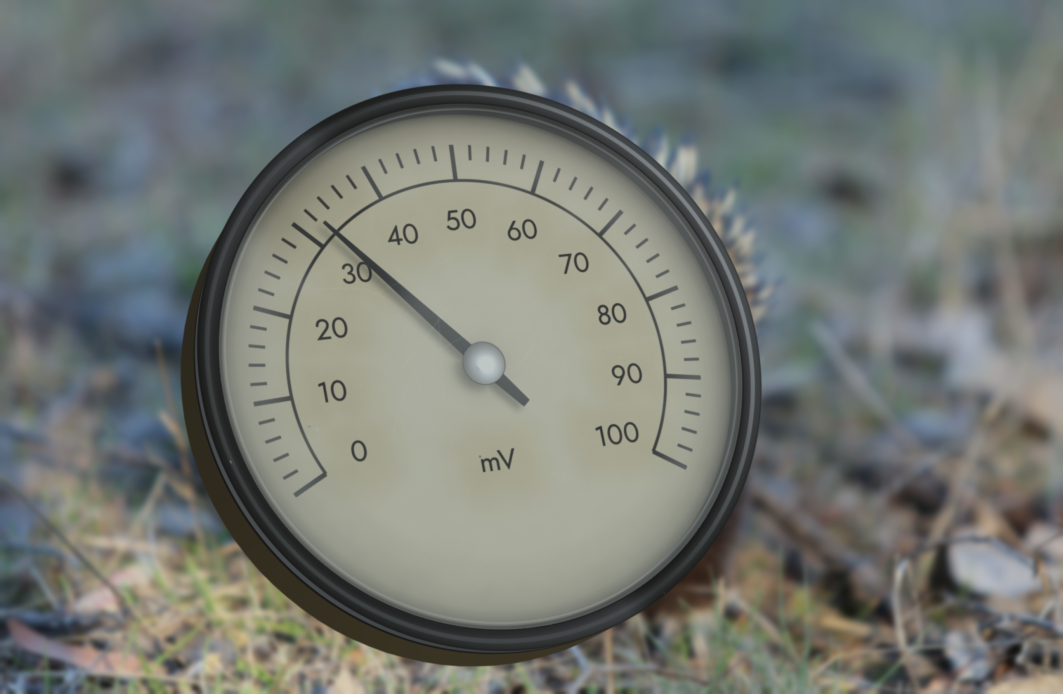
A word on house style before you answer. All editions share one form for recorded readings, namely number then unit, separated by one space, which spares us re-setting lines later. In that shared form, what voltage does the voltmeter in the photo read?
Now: 32 mV
